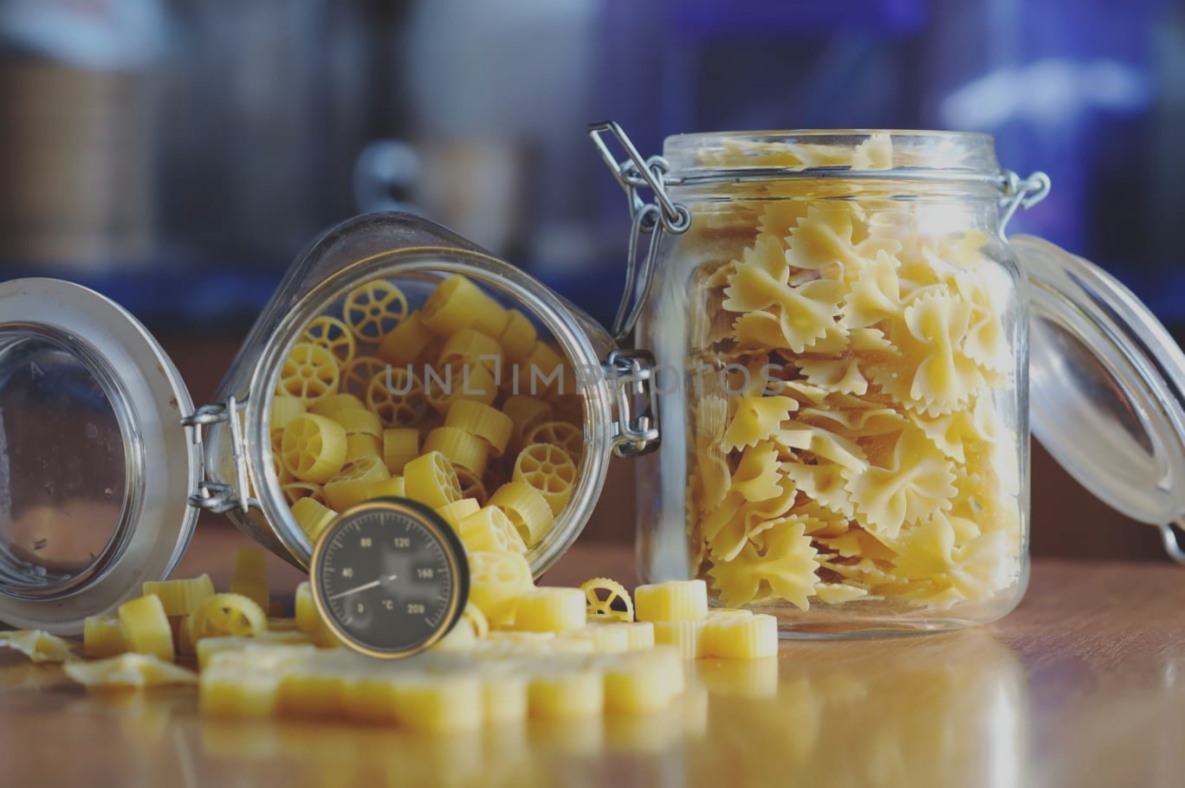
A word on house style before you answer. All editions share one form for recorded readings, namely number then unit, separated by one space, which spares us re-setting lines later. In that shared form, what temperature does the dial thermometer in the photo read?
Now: 20 °C
